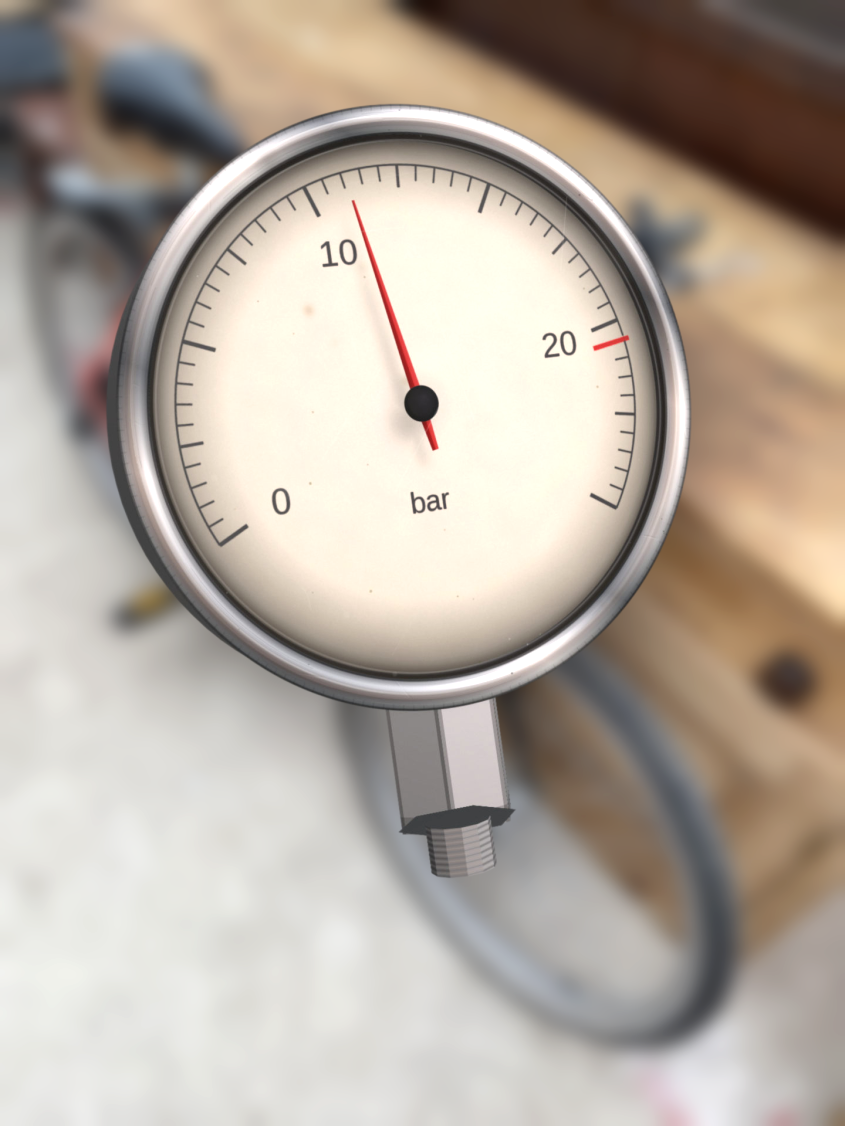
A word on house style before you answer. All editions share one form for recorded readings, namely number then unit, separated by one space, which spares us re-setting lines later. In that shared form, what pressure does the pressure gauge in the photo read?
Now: 11 bar
